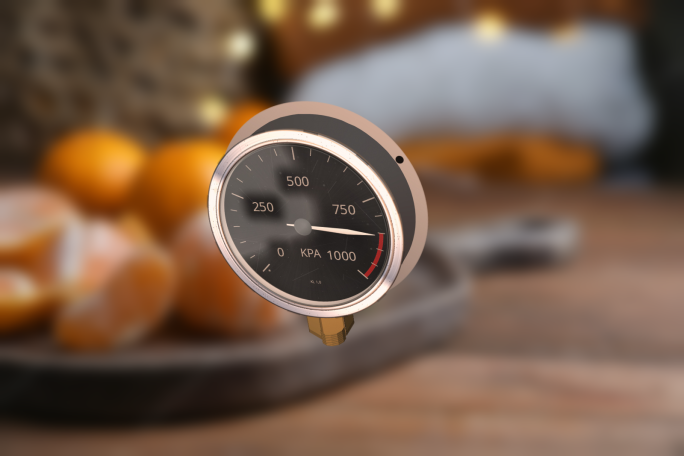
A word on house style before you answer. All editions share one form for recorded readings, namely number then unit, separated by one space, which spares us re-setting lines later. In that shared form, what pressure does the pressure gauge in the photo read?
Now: 850 kPa
